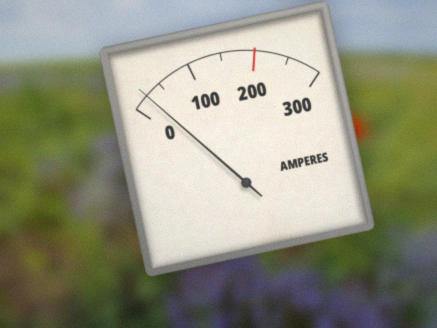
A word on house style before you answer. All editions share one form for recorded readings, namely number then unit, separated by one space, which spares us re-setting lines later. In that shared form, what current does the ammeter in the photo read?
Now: 25 A
